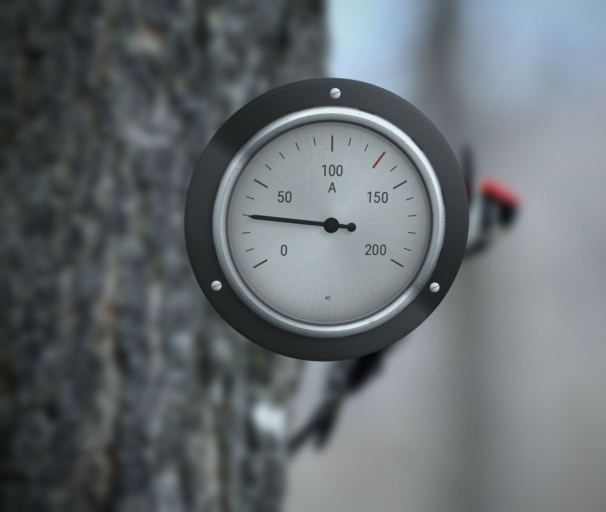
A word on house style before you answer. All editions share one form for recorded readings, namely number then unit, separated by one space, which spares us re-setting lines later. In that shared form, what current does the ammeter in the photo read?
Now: 30 A
